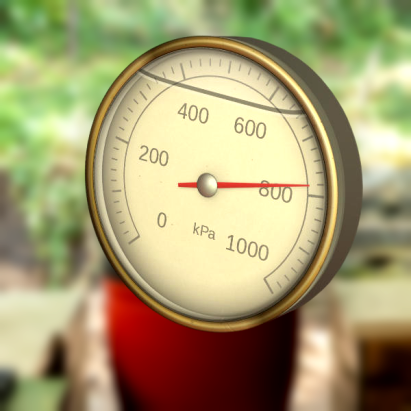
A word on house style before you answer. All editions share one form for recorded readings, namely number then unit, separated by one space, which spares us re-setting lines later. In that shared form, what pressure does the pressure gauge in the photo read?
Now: 780 kPa
